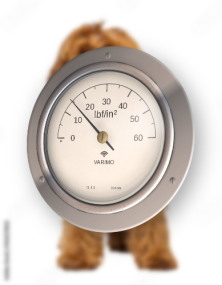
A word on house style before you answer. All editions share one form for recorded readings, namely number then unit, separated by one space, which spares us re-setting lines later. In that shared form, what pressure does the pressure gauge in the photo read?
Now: 15 psi
